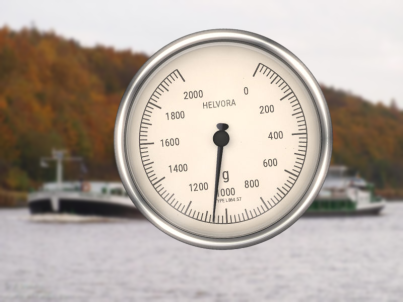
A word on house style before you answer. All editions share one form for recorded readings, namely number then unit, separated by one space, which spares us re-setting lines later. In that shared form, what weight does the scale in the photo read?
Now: 1060 g
